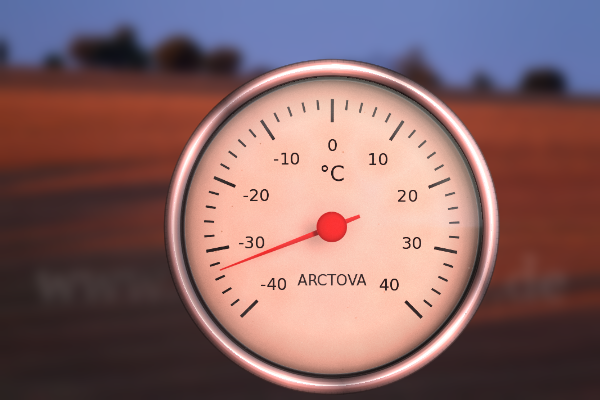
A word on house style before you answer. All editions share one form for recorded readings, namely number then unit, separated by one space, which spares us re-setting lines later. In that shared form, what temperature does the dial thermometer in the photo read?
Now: -33 °C
